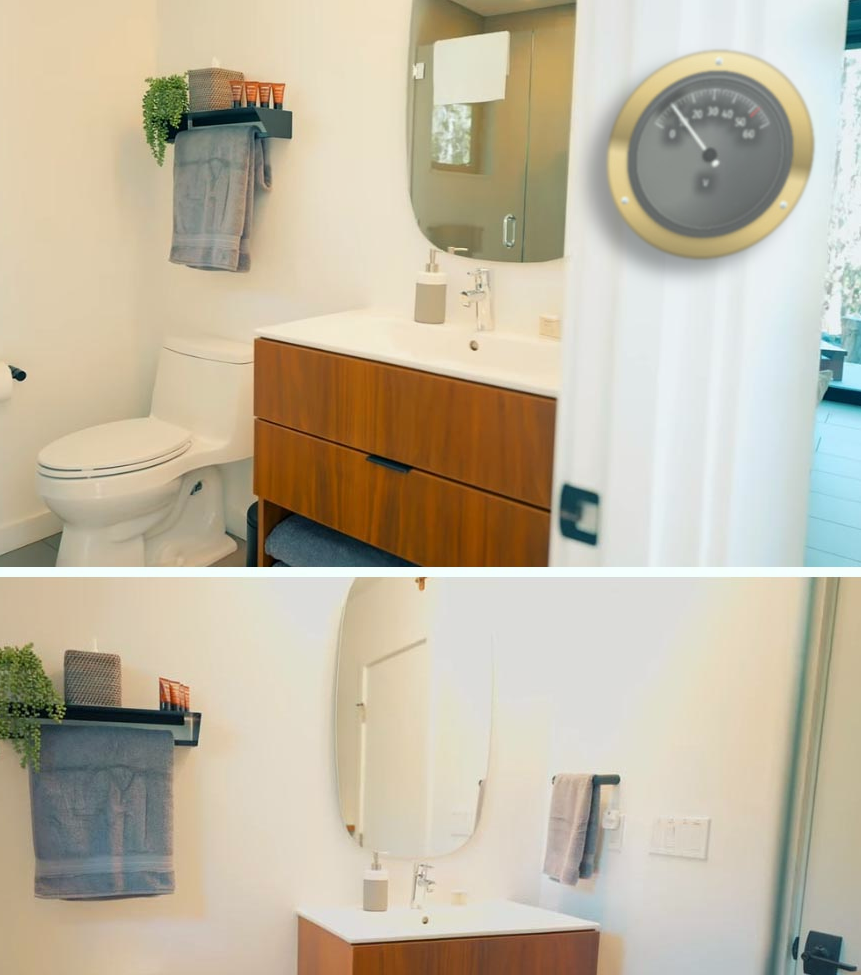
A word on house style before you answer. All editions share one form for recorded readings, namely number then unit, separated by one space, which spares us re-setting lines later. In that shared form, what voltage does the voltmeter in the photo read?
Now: 10 V
